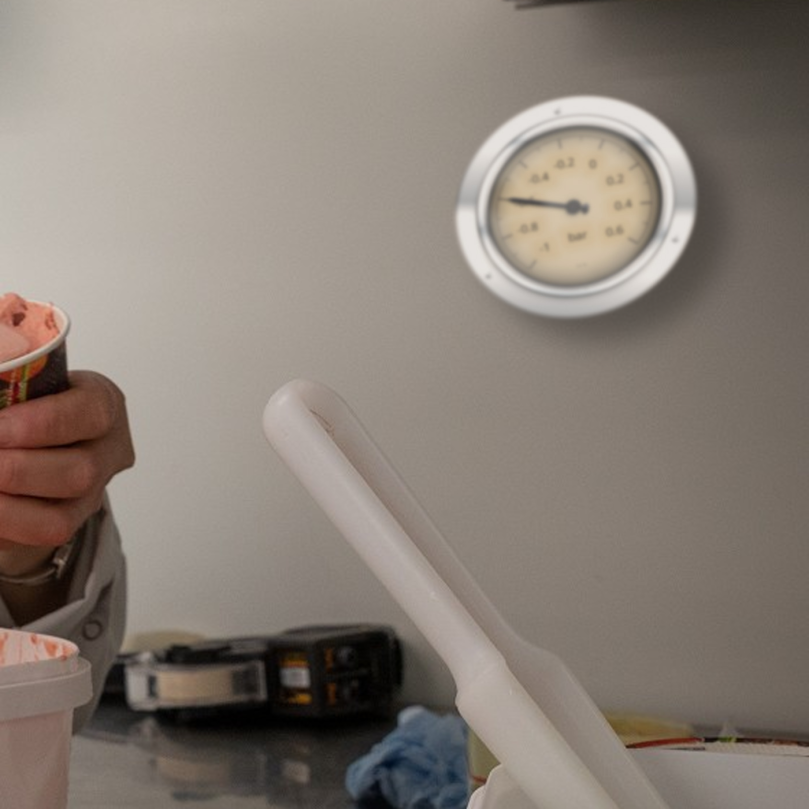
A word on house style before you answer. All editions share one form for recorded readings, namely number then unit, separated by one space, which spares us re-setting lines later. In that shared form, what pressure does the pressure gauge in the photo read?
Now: -0.6 bar
